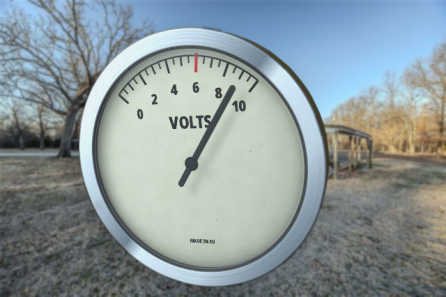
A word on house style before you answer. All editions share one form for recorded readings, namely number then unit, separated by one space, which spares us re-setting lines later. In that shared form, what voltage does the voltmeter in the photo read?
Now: 9 V
